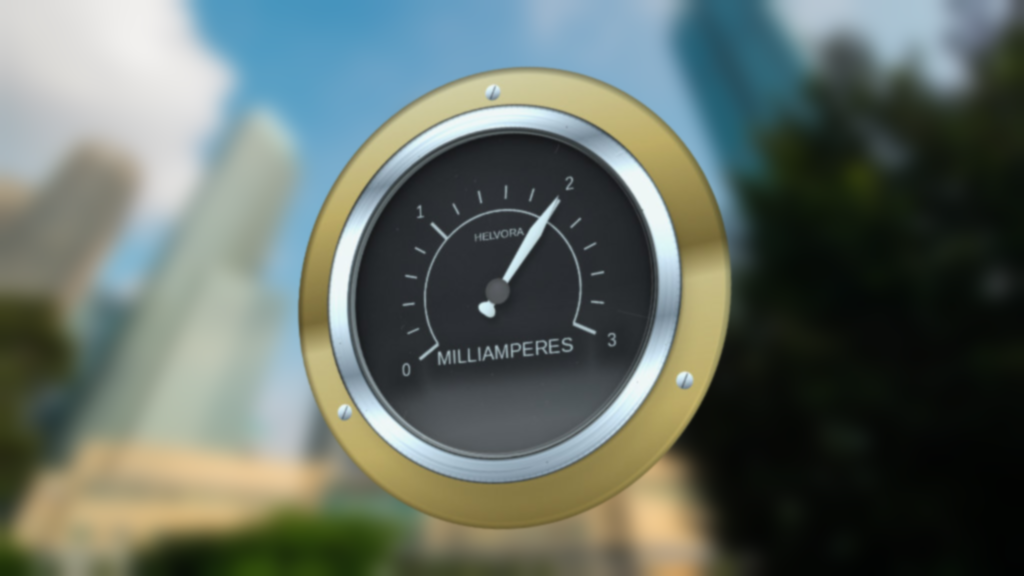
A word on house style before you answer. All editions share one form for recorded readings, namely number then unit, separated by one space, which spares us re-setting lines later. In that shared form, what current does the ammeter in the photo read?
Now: 2 mA
